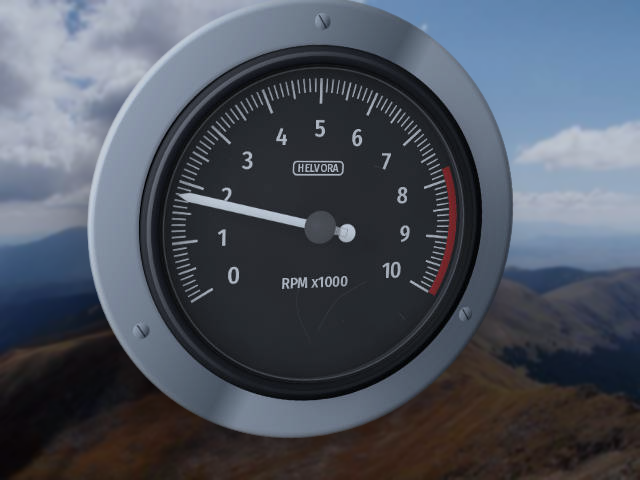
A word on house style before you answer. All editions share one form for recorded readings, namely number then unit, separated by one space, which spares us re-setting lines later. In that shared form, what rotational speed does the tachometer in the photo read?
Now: 1800 rpm
